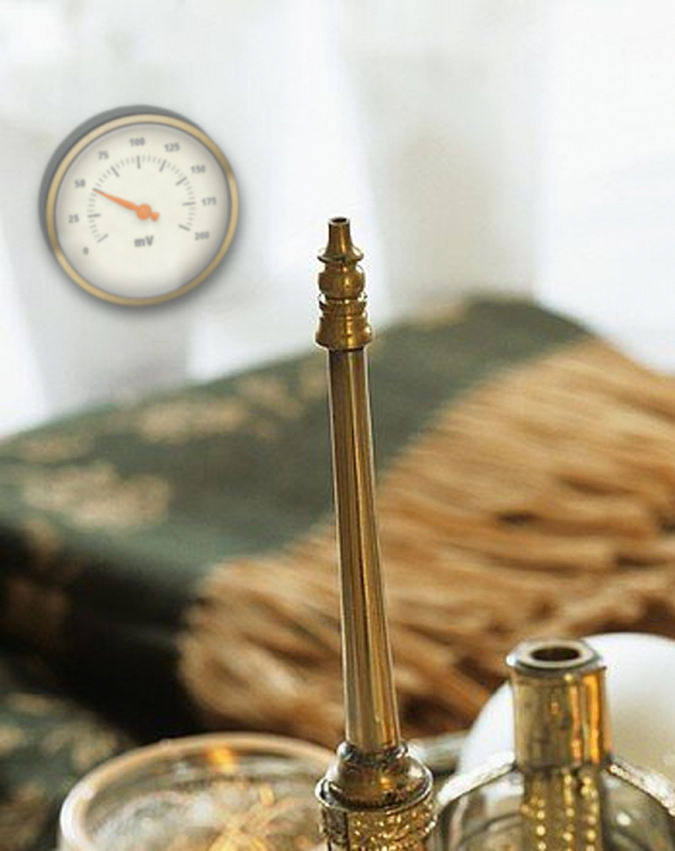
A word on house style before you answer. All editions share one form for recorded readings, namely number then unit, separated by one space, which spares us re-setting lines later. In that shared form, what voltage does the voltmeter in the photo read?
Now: 50 mV
